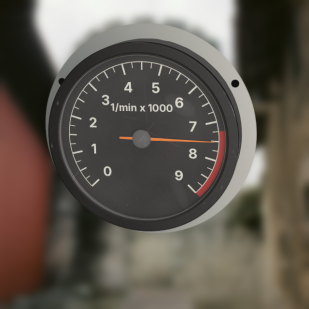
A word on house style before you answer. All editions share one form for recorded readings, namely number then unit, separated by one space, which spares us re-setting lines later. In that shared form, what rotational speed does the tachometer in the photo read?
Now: 7500 rpm
